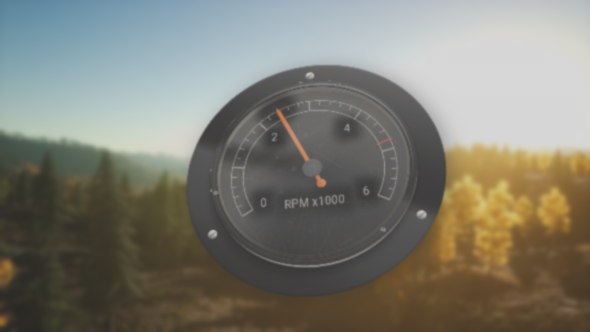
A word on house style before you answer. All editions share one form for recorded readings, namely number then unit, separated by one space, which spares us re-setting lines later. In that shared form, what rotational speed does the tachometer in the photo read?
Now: 2400 rpm
